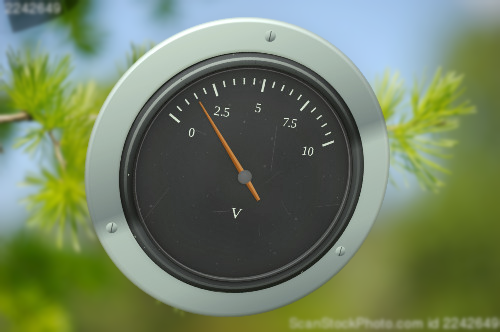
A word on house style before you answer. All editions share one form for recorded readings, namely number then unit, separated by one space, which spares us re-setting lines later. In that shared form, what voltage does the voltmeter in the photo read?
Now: 1.5 V
